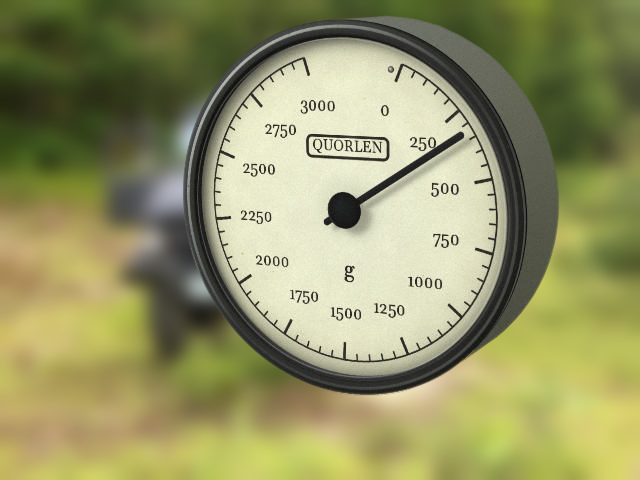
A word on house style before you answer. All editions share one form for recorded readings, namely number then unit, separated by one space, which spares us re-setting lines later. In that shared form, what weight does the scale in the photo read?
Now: 325 g
